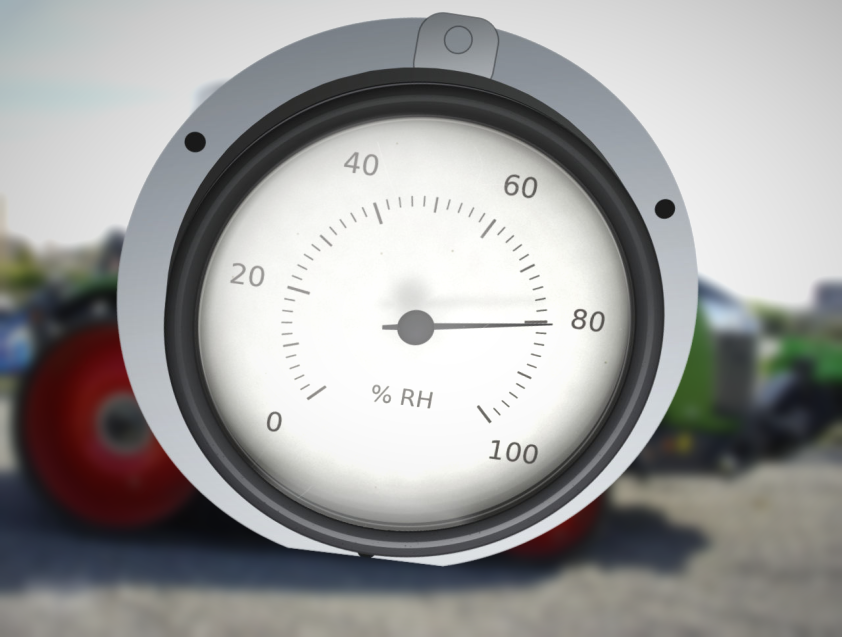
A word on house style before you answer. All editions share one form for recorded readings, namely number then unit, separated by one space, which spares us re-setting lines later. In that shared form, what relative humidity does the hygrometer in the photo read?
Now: 80 %
